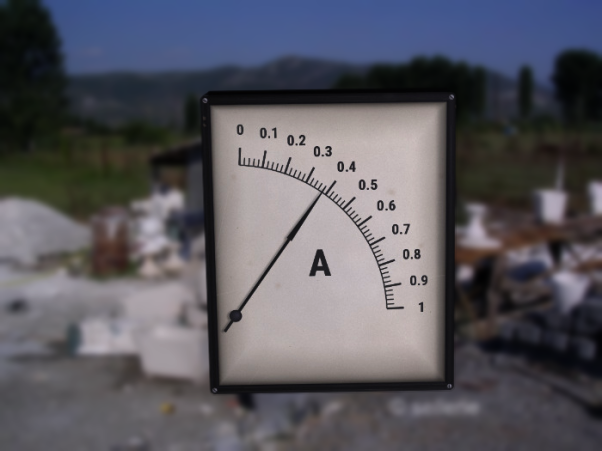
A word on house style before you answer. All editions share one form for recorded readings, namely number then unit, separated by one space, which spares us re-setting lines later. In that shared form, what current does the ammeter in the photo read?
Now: 0.38 A
